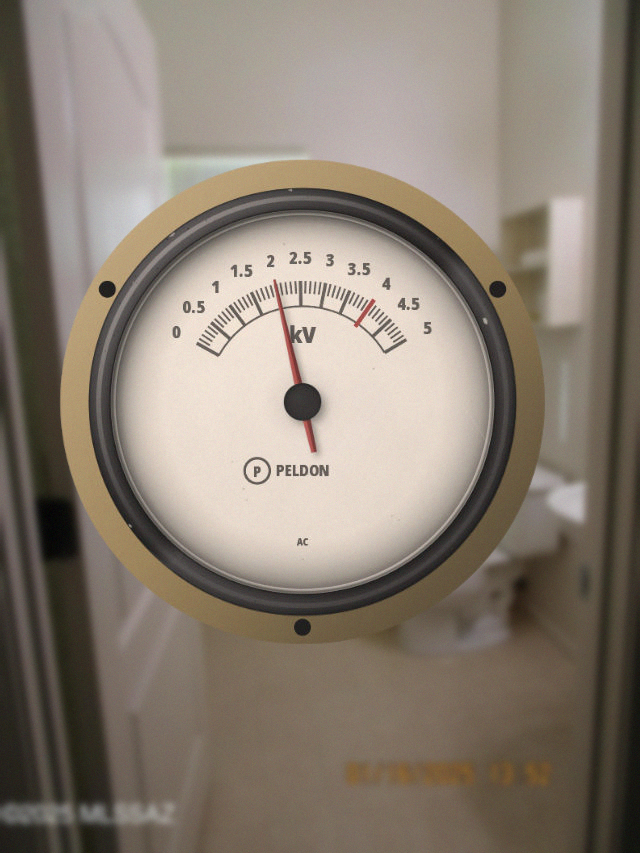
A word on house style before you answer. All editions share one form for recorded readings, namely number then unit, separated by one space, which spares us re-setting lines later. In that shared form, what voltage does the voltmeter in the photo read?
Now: 2 kV
